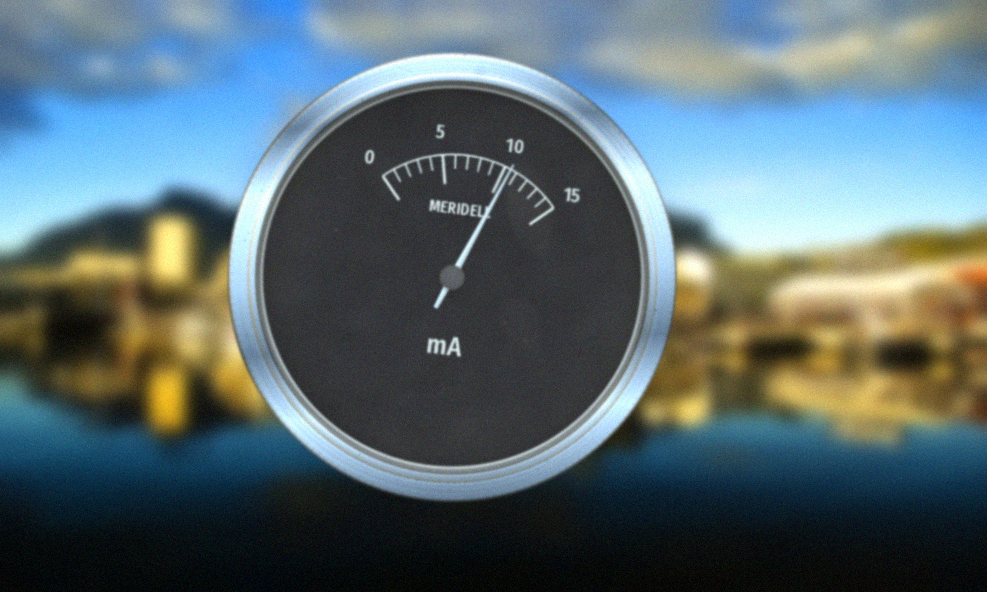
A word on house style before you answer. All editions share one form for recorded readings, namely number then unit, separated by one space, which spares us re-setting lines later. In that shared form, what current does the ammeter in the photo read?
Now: 10.5 mA
